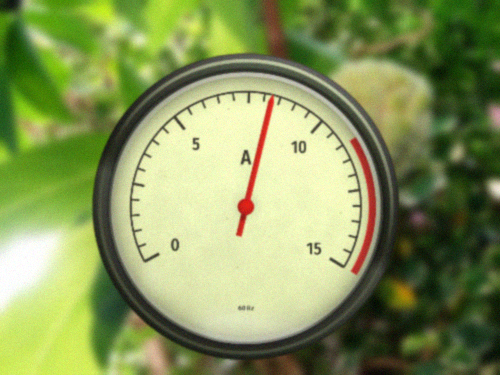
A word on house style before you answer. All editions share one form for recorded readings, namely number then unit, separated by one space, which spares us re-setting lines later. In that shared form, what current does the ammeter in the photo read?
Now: 8.25 A
